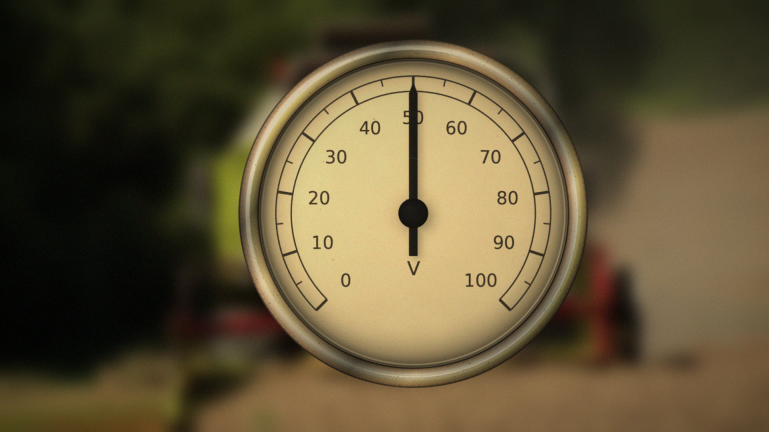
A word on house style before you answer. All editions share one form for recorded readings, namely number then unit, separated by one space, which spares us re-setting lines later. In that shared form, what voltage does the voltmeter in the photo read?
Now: 50 V
